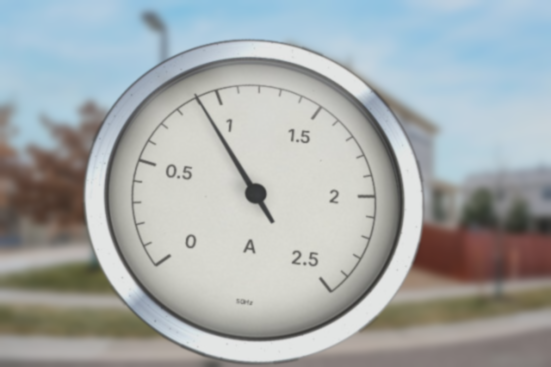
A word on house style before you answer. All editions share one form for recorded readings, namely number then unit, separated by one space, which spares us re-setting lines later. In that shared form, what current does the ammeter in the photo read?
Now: 0.9 A
